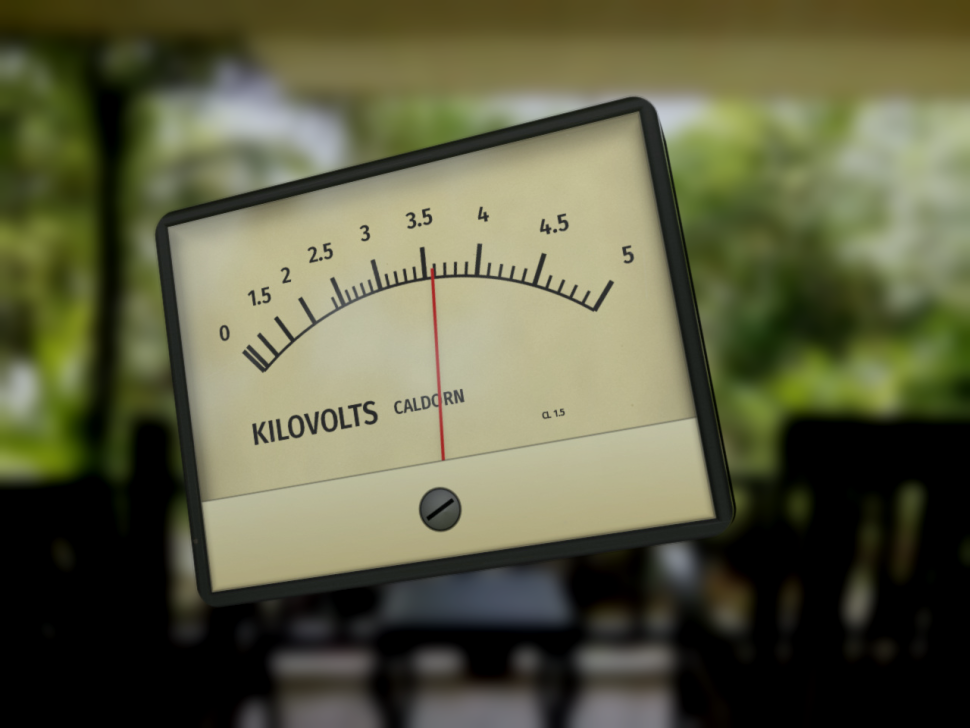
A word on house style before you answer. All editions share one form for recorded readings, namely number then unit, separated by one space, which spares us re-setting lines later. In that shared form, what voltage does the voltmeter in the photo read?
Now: 3.6 kV
